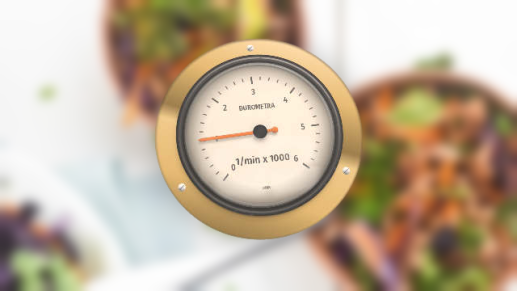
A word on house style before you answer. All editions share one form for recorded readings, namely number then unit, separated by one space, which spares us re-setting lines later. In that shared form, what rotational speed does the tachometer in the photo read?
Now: 1000 rpm
